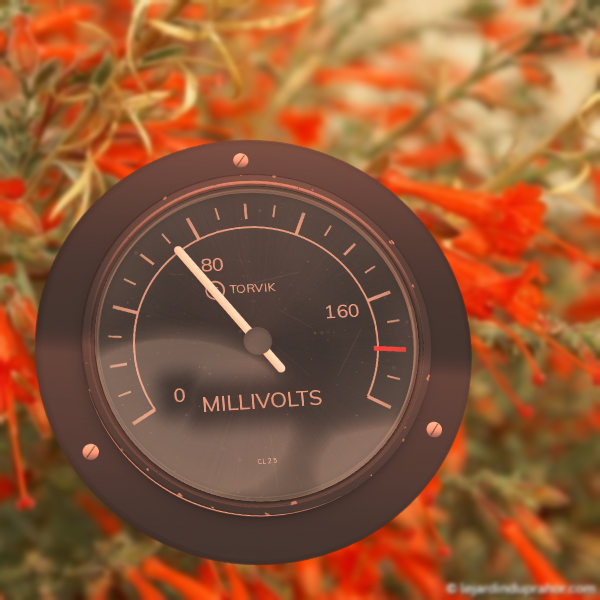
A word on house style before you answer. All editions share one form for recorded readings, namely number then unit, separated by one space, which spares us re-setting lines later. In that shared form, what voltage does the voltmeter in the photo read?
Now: 70 mV
